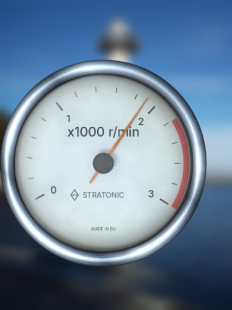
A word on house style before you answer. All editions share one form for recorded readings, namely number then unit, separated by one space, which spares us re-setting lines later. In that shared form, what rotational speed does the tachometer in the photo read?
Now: 1900 rpm
